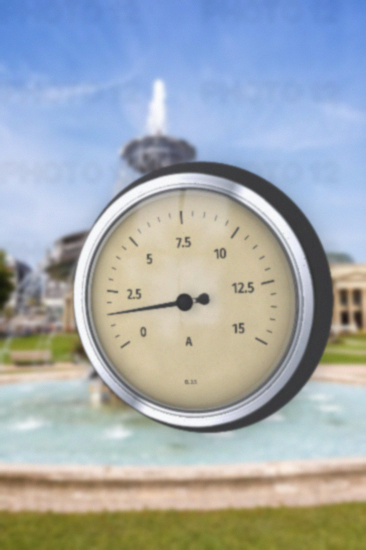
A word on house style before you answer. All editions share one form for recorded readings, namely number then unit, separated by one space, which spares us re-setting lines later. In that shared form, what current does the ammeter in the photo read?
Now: 1.5 A
